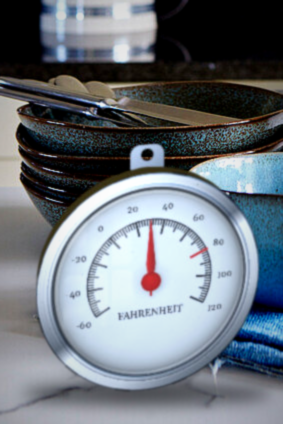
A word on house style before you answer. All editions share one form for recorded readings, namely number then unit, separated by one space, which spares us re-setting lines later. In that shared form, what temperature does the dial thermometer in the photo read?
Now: 30 °F
